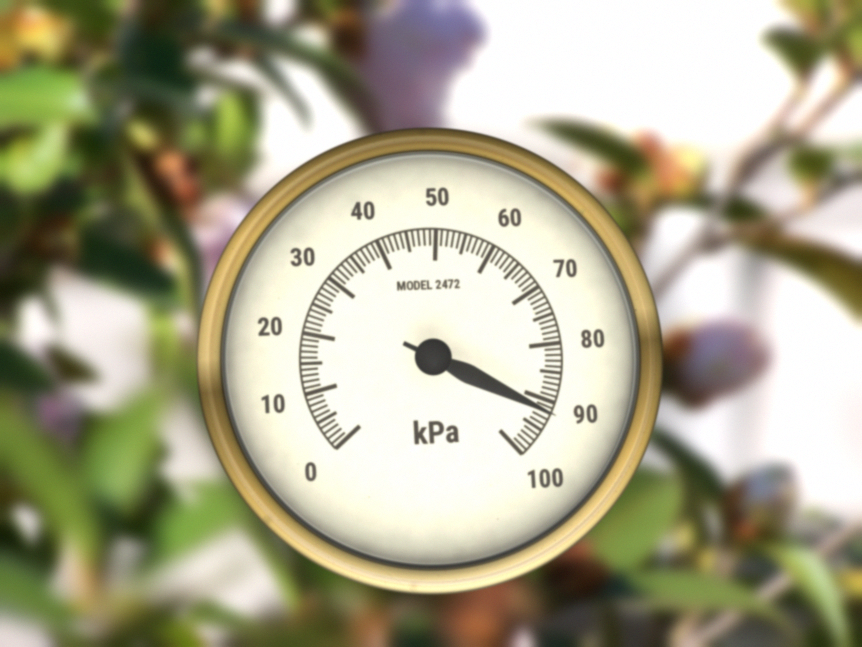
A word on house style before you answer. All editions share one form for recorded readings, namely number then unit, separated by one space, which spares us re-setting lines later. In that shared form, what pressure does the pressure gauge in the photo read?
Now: 92 kPa
